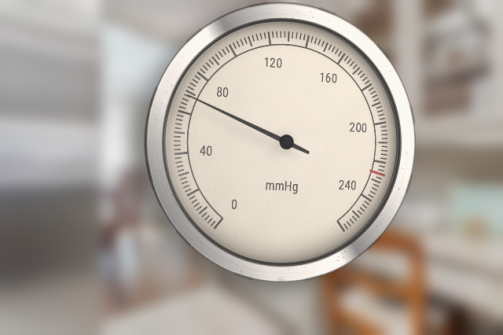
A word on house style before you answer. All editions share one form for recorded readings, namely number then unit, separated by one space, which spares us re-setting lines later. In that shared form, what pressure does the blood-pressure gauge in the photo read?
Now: 68 mmHg
